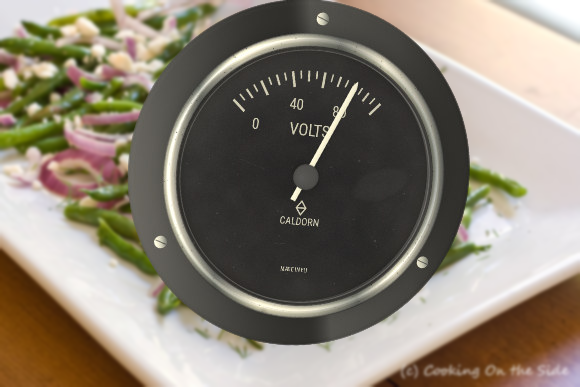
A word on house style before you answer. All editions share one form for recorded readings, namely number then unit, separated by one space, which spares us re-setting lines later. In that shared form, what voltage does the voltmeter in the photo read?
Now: 80 V
